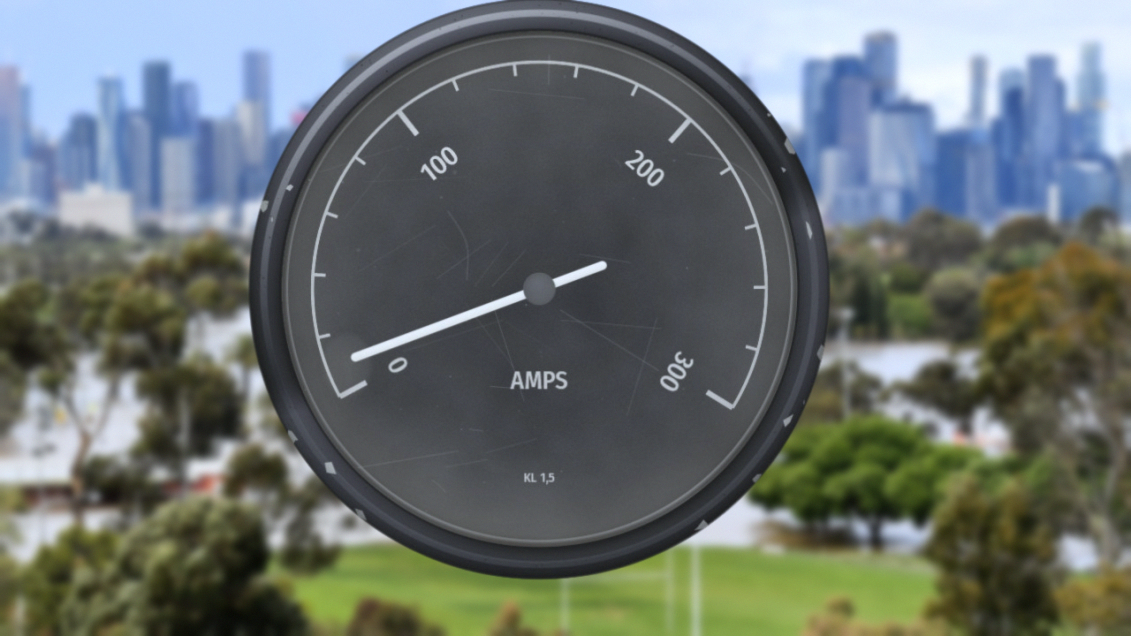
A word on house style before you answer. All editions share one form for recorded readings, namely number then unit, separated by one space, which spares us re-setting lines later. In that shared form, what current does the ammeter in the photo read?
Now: 10 A
